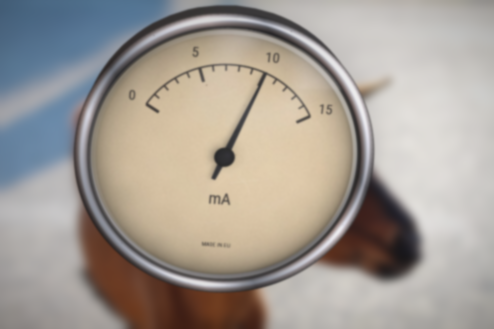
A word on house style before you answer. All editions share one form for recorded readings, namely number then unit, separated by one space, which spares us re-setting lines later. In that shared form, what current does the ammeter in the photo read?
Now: 10 mA
